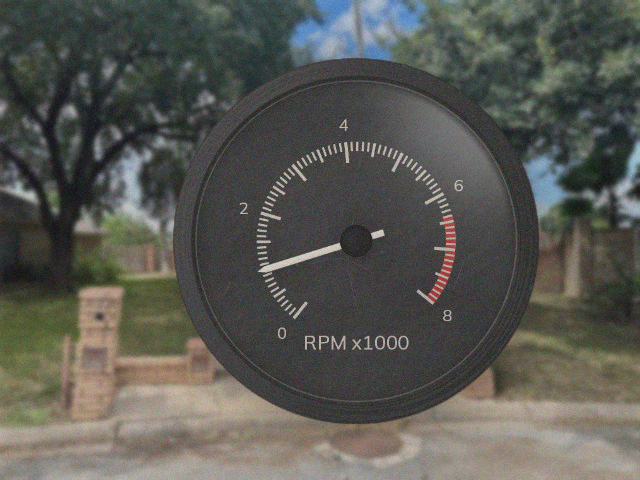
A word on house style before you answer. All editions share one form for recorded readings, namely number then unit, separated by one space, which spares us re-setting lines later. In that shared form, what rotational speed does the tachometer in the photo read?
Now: 1000 rpm
